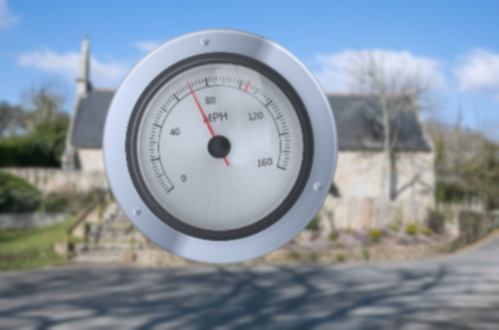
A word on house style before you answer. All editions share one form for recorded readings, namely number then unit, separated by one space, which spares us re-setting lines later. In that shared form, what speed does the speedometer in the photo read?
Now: 70 mph
